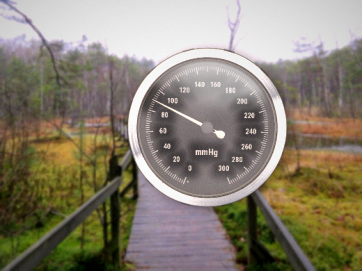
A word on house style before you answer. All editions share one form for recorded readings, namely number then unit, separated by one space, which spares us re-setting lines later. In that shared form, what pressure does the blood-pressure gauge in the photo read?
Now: 90 mmHg
